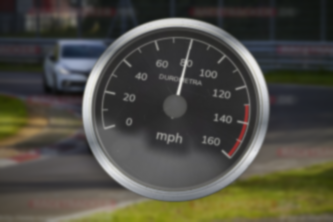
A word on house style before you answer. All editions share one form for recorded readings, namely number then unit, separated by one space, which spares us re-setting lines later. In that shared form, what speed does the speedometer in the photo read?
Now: 80 mph
